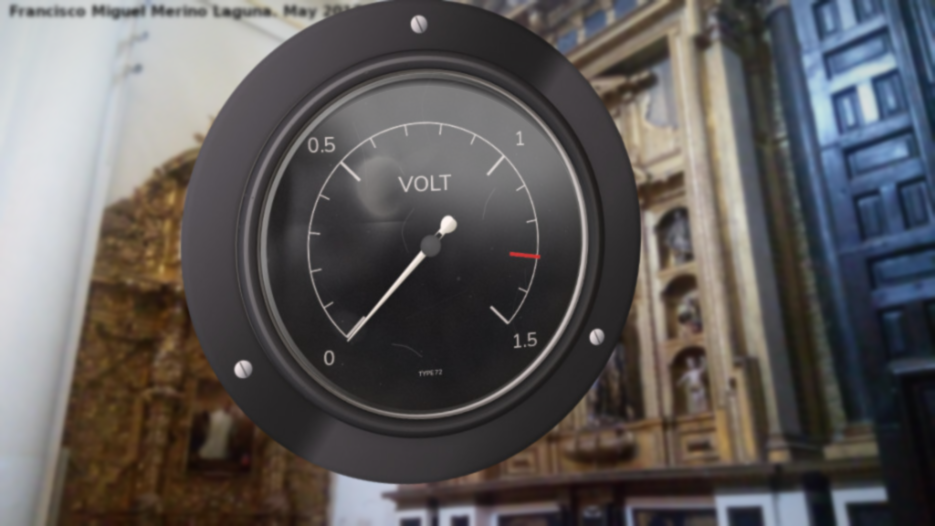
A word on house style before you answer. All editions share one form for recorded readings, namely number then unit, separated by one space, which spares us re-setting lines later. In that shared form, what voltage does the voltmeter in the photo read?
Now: 0 V
